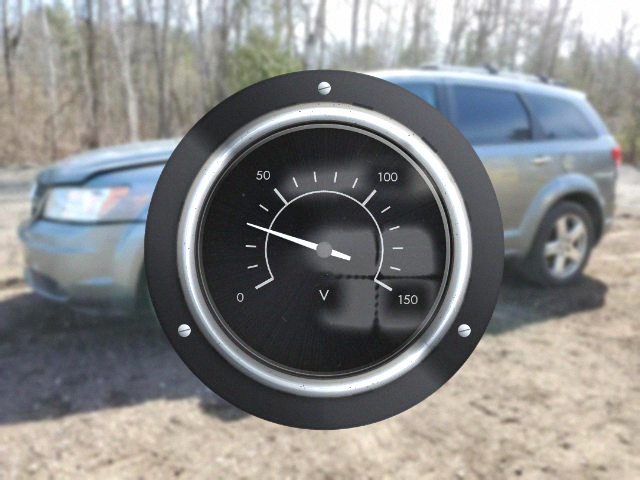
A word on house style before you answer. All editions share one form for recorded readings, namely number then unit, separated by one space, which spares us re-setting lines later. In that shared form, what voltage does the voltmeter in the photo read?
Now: 30 V
